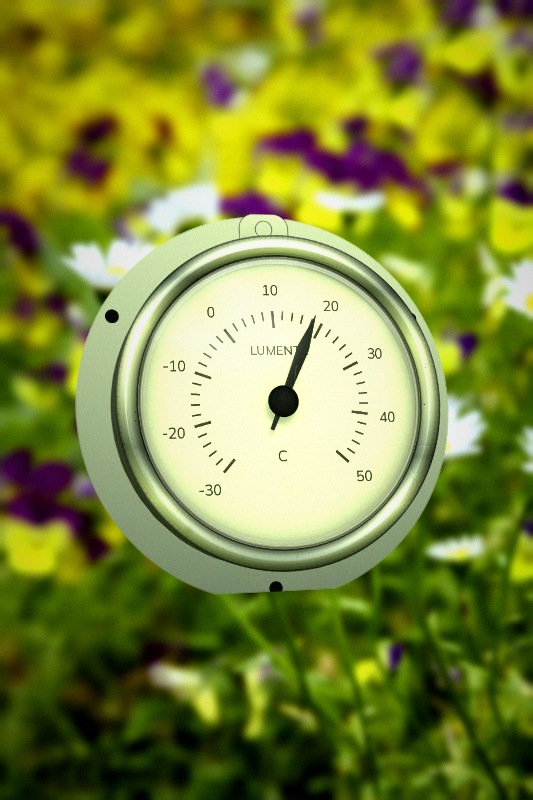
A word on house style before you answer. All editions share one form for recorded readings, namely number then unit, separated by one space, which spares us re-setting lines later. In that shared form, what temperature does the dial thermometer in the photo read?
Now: 18 °C
